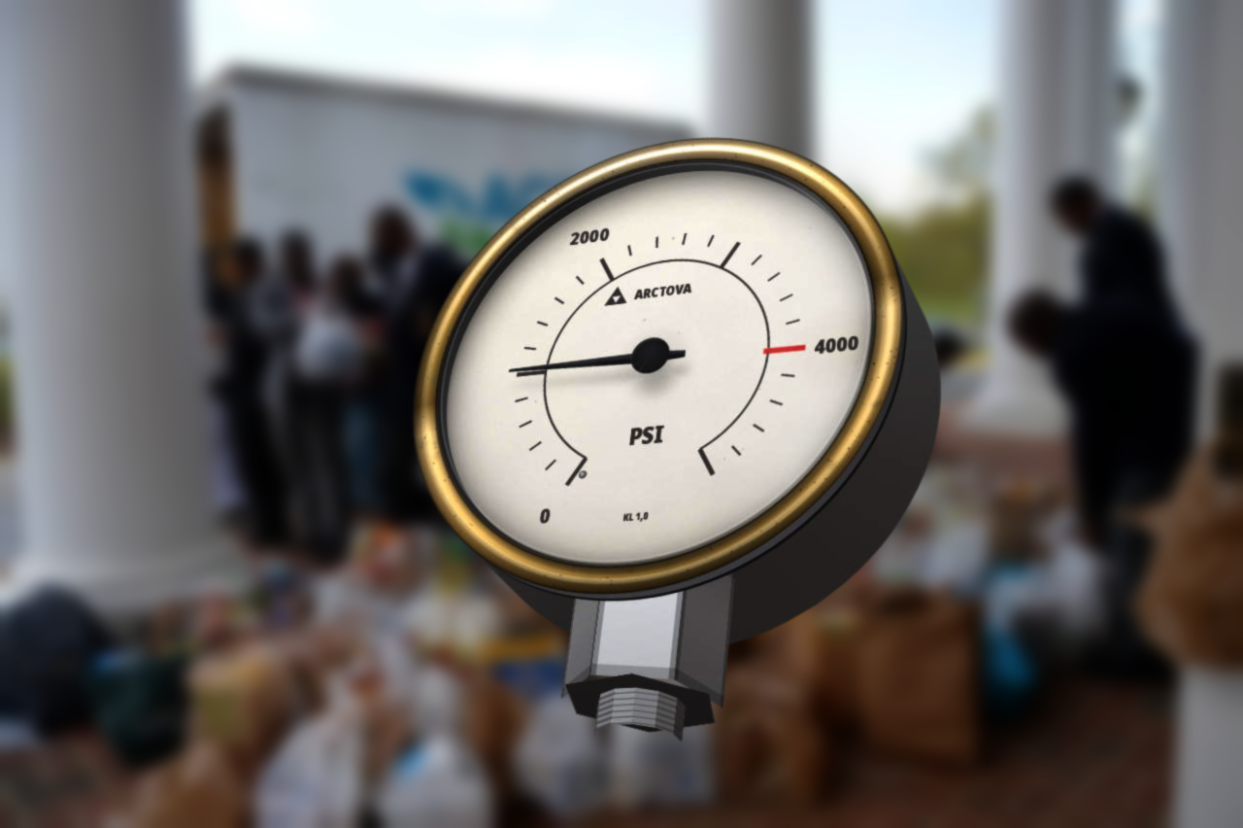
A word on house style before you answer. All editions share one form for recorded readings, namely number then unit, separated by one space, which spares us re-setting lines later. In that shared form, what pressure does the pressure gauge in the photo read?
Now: 1000 psi
